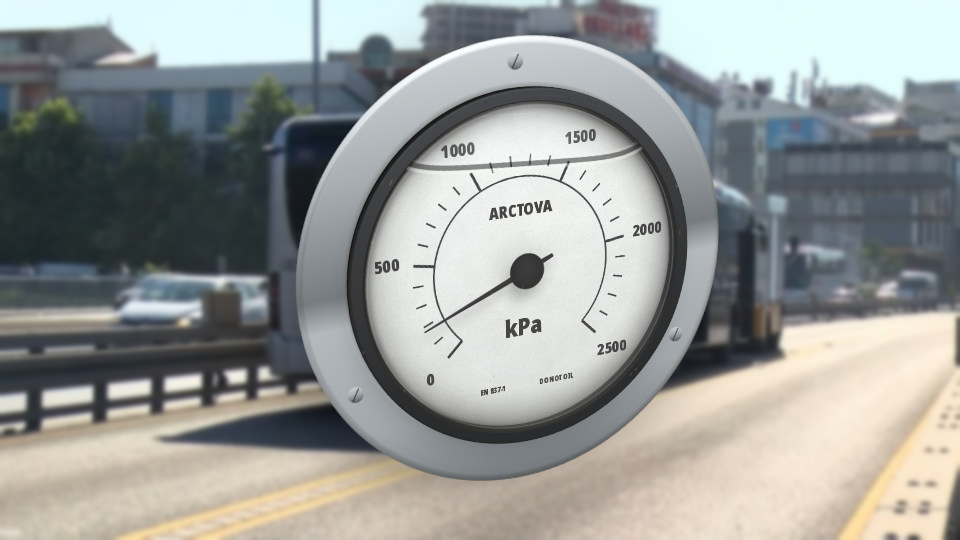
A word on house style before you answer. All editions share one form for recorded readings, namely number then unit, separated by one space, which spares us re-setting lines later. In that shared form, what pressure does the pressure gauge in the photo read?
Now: 200 kPa
